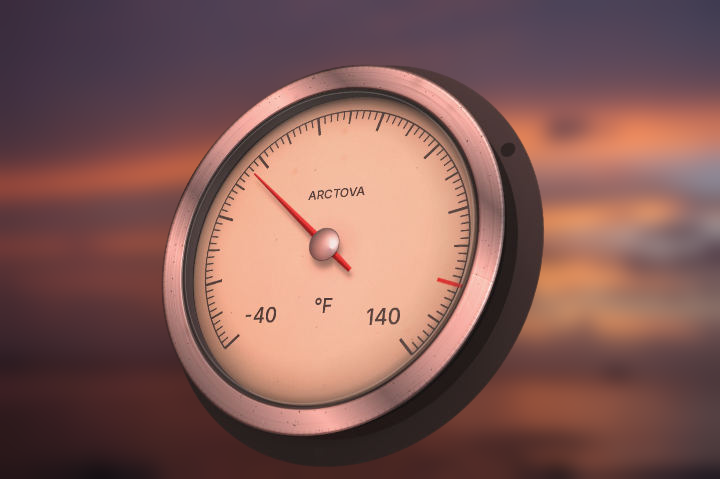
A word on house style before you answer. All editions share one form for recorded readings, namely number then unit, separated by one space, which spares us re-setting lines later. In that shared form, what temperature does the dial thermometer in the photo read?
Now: 16 °F
